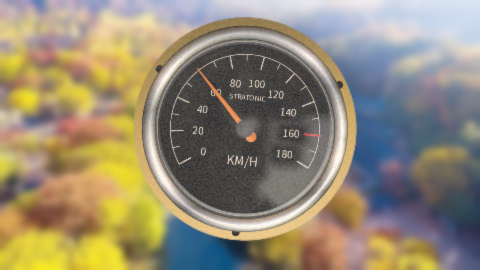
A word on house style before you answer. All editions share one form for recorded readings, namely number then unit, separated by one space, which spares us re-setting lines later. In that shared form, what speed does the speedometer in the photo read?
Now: 60 km/h
